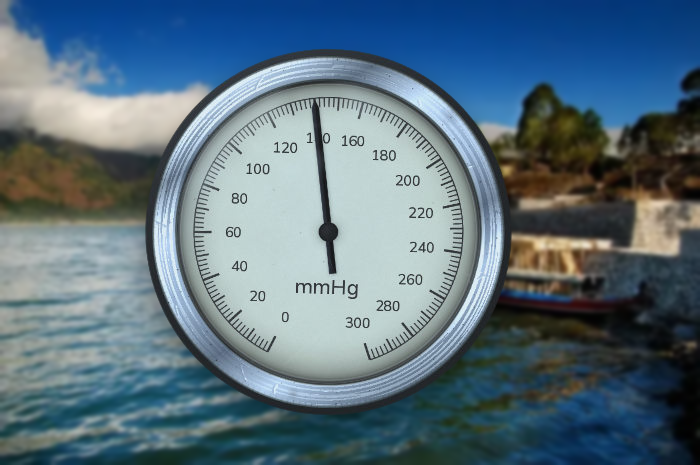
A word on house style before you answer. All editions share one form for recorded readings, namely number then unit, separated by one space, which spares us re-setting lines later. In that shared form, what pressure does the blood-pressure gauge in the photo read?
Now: 140 mmHg
